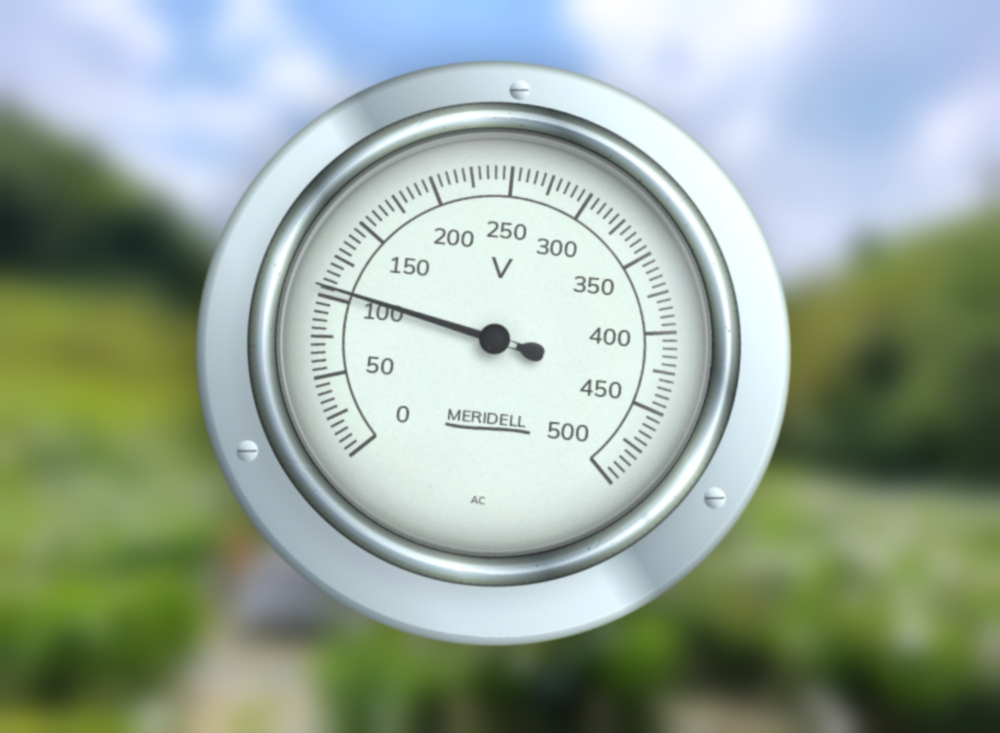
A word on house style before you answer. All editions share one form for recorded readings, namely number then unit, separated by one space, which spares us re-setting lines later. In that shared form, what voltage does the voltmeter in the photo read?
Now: 105 V
